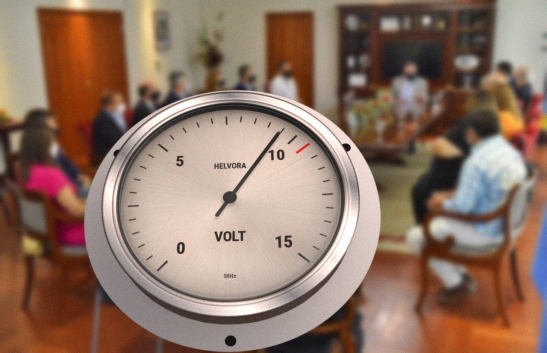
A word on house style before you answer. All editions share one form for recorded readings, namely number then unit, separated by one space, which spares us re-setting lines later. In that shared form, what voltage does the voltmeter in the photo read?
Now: 9.5 V
